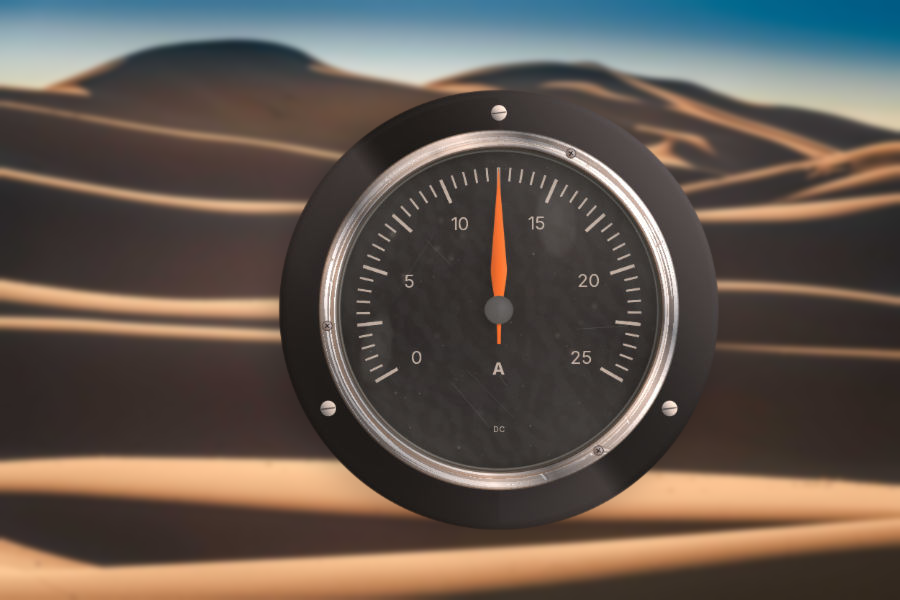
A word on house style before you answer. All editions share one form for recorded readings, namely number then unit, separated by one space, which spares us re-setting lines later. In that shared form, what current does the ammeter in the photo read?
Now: 12.5 A
